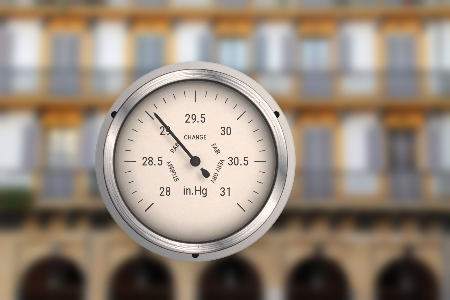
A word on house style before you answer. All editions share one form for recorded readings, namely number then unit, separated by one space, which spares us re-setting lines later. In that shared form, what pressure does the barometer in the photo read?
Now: 29.05 inHg
